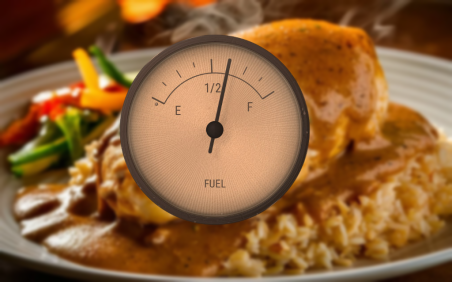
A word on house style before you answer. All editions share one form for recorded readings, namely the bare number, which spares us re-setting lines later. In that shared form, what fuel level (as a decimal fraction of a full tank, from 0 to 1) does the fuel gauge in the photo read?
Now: 0.625
